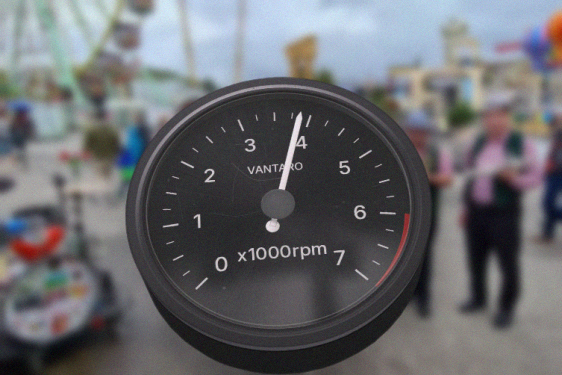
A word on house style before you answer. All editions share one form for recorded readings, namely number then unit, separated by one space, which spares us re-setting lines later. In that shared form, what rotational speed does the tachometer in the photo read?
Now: 3875 rpm
